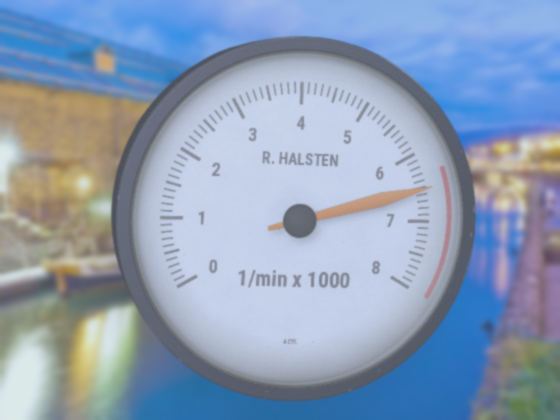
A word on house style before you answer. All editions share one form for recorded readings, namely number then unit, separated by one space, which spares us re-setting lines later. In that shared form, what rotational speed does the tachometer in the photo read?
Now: 6500 rpm
